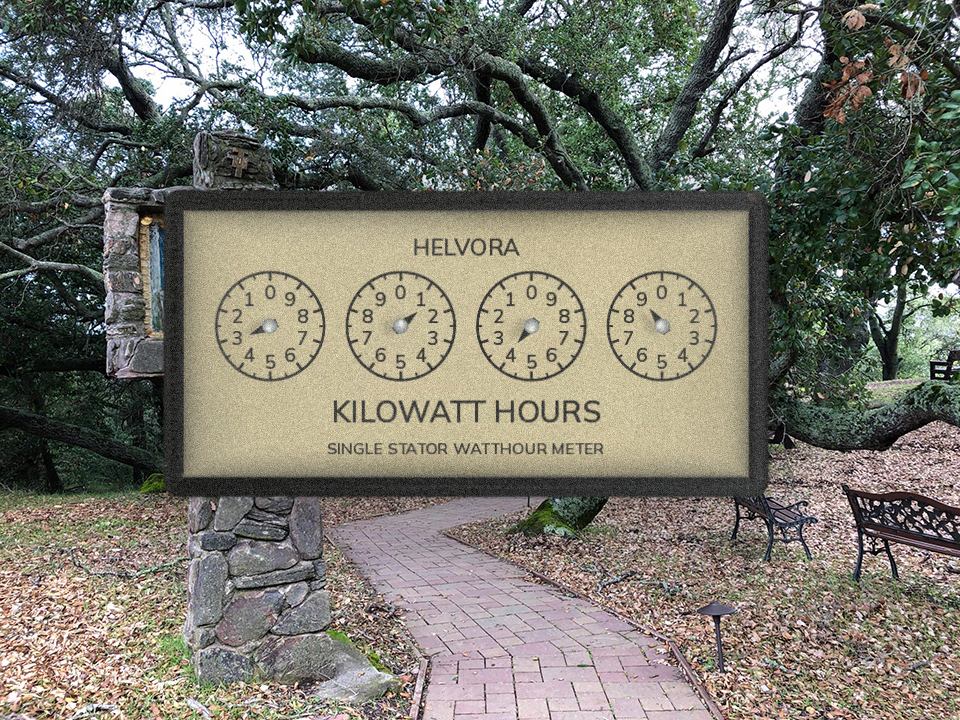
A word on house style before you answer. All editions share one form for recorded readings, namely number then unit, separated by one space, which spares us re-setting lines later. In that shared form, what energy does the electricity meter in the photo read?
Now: 3139 kWh
